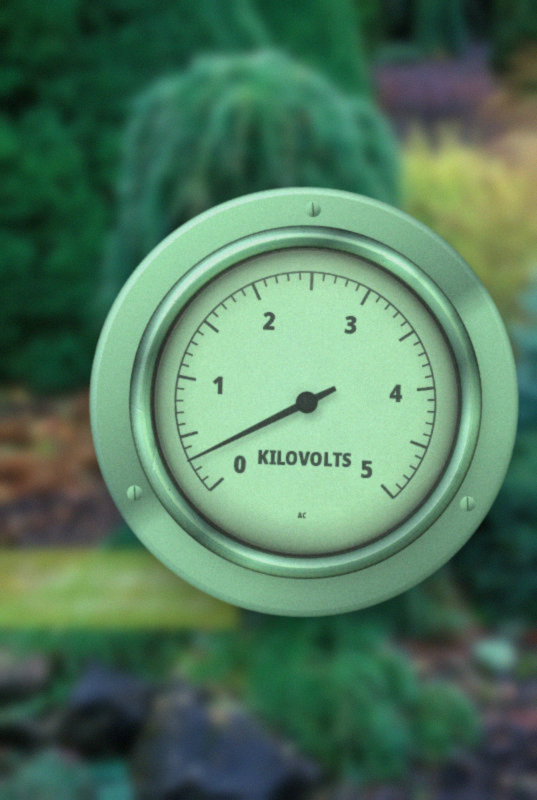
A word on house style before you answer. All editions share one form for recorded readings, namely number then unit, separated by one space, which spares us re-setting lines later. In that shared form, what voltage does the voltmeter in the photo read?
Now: 0.3 kV
